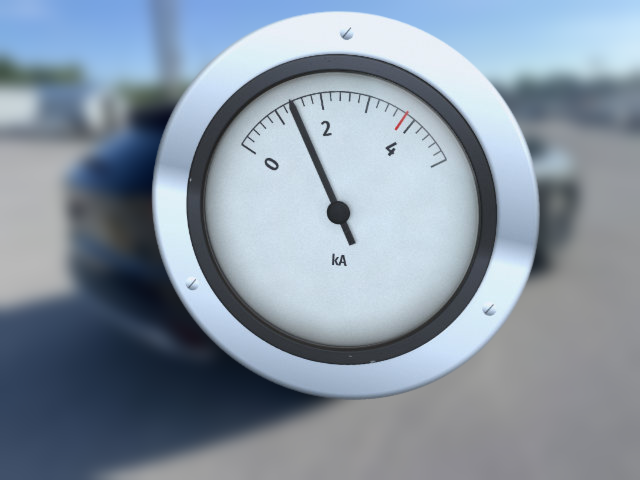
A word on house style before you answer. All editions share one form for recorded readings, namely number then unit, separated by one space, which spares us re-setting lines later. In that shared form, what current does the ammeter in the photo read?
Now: 1.4 kA
